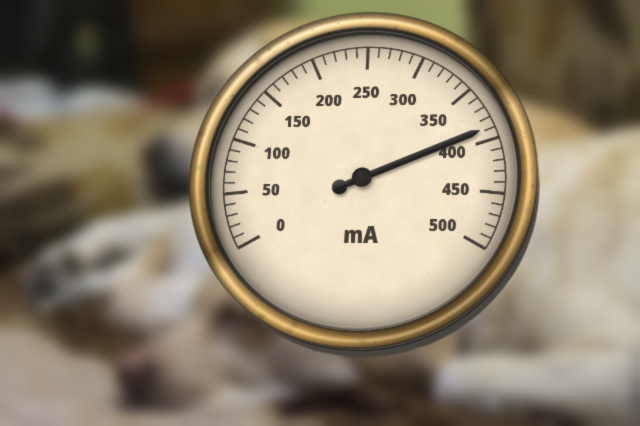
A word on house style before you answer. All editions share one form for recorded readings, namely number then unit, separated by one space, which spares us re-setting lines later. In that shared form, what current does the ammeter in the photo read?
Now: 390 mA
